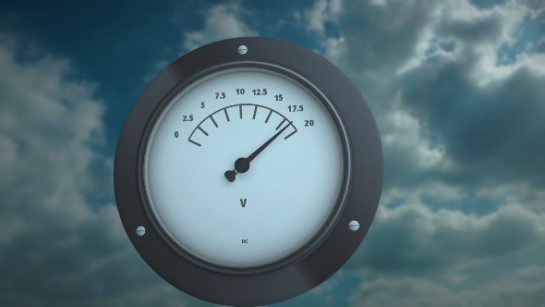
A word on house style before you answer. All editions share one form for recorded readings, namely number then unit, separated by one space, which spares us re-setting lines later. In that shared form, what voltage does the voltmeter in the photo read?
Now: 18.75 V
